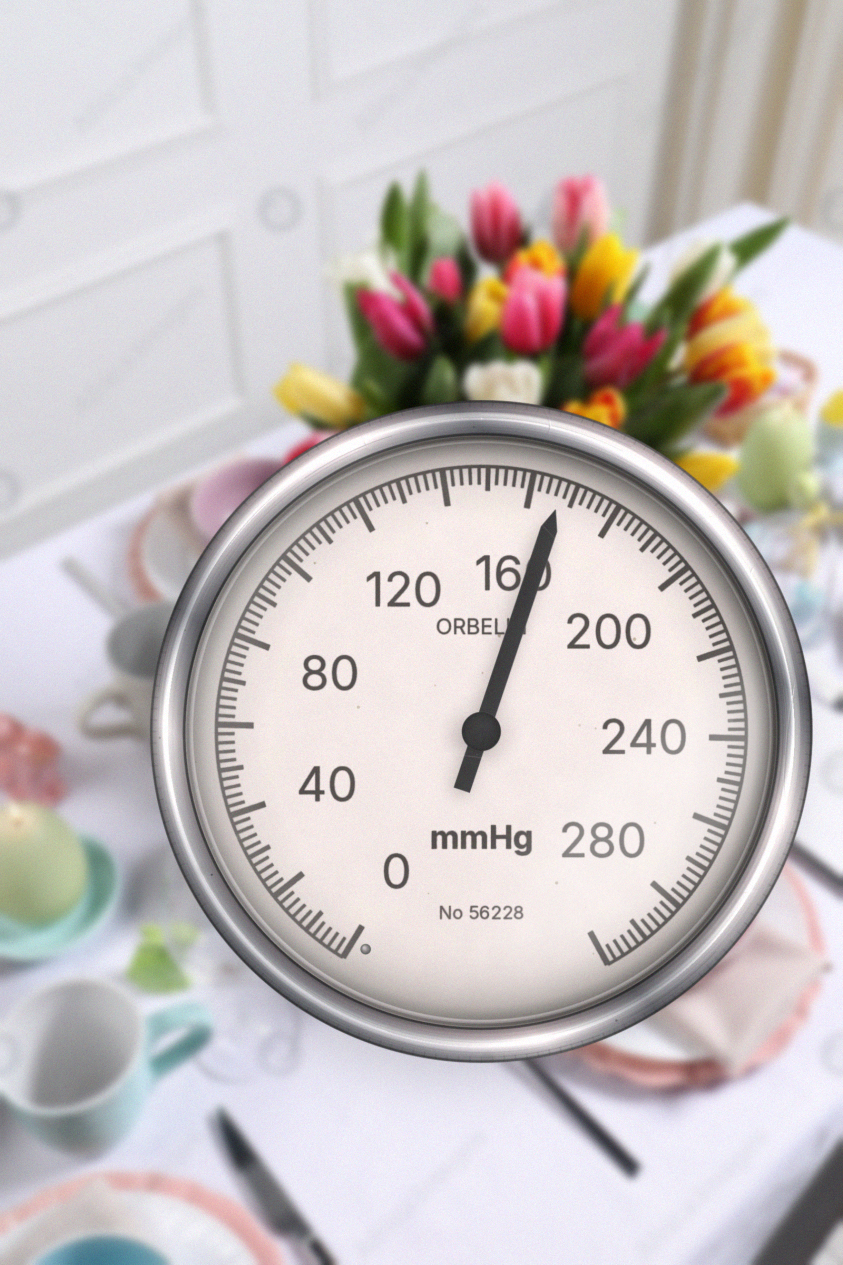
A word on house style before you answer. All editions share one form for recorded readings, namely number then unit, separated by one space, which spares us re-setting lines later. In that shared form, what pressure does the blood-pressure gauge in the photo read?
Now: 167 mmHg
